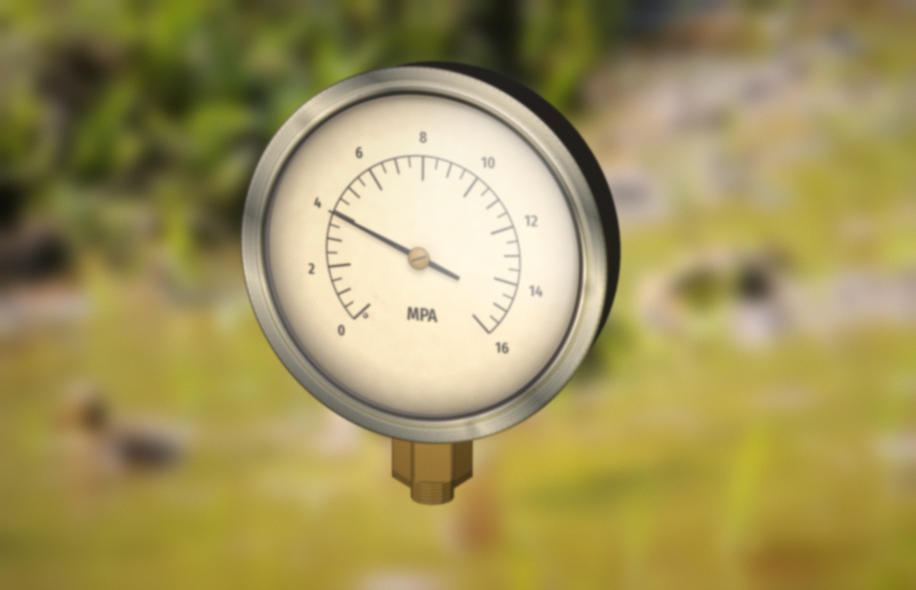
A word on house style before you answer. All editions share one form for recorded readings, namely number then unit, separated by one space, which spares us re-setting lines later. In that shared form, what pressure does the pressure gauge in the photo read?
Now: 4 MPa
